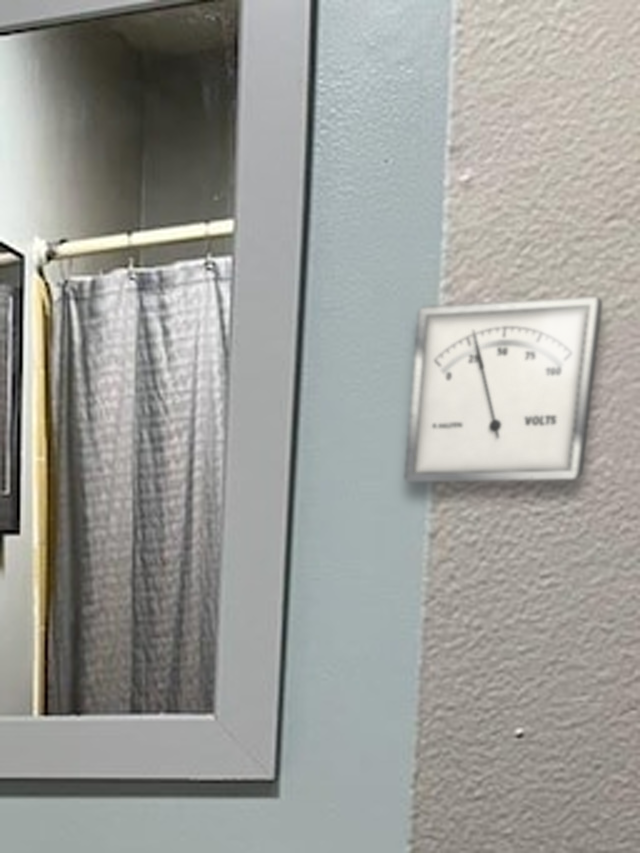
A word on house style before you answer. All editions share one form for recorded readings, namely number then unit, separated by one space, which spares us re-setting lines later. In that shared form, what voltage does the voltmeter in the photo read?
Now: 30 V
